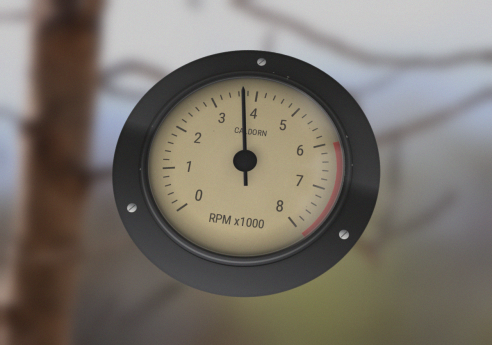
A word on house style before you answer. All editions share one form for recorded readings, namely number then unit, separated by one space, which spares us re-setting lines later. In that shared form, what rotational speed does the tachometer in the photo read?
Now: 3700 rpm
